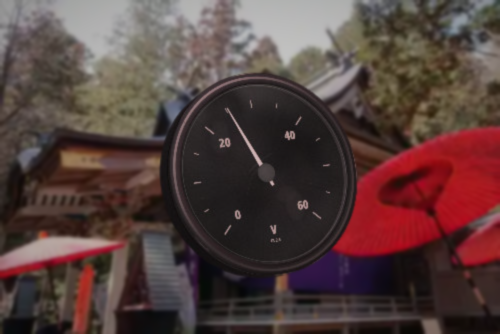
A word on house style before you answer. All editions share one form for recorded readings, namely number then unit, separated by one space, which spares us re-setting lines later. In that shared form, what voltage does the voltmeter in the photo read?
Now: 25 V
